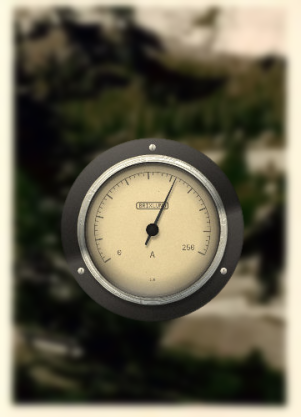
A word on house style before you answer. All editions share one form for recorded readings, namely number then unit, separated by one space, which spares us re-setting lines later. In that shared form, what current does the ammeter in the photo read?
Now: 155 A
